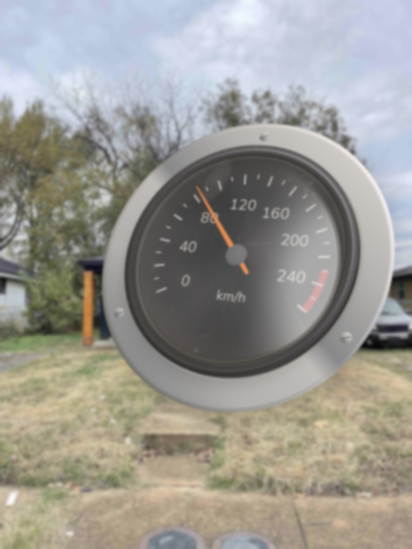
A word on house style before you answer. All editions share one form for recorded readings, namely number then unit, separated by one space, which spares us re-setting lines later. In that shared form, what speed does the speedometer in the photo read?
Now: 85 km/h
